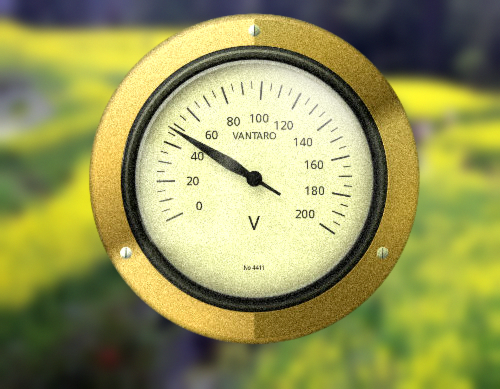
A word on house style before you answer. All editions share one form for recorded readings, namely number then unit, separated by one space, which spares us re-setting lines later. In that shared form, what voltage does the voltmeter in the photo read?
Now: 47.5 V
